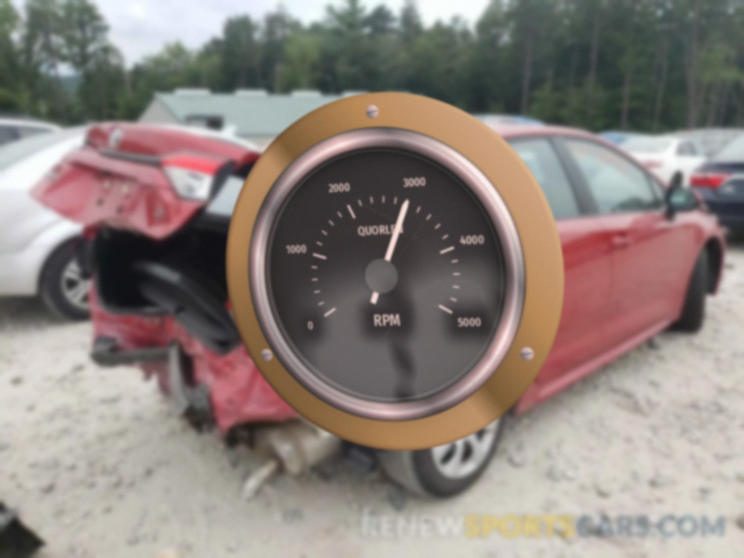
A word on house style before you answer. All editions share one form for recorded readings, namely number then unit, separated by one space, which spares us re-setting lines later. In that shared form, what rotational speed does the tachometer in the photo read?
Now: 3000 rpm
